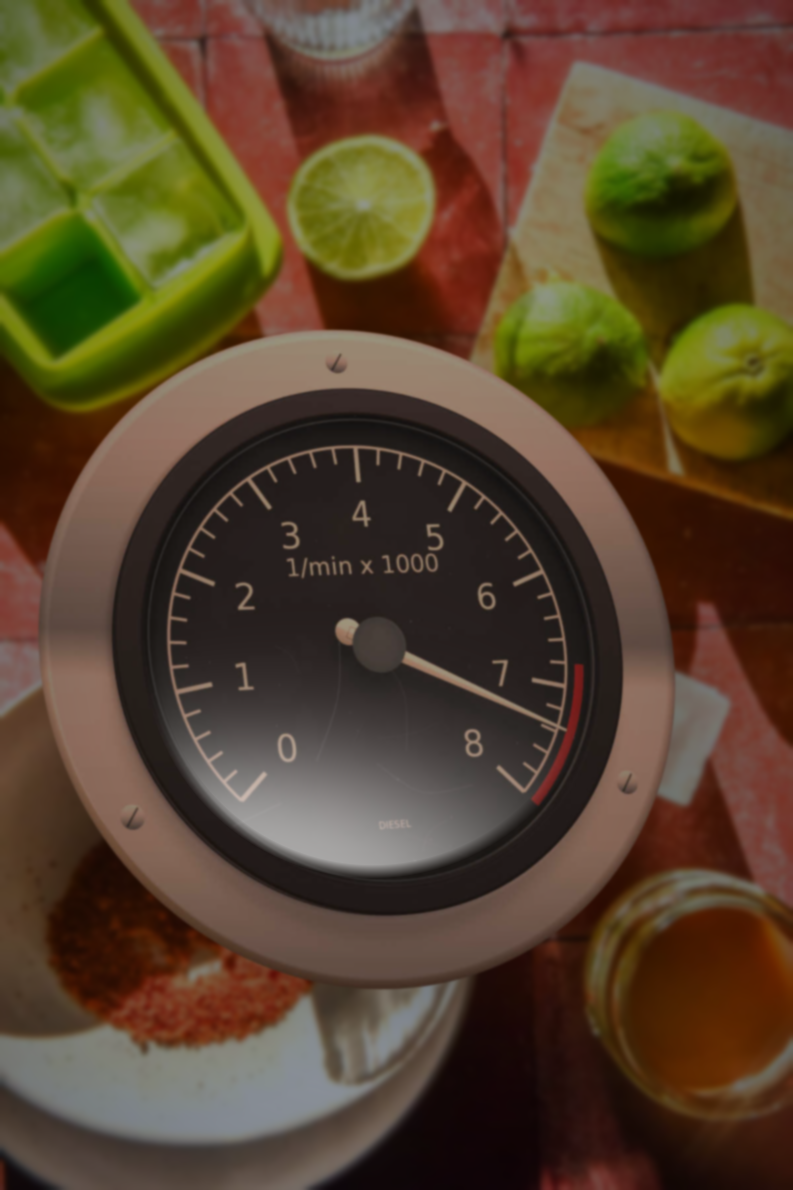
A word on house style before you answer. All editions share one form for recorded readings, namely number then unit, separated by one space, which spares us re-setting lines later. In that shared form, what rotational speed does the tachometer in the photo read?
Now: 7400 rpm
